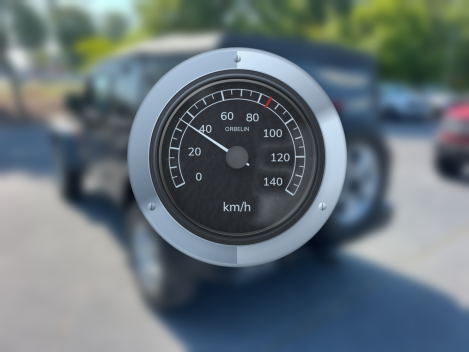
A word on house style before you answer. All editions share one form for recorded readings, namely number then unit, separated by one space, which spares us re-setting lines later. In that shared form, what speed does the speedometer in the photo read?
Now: 35 km/h
